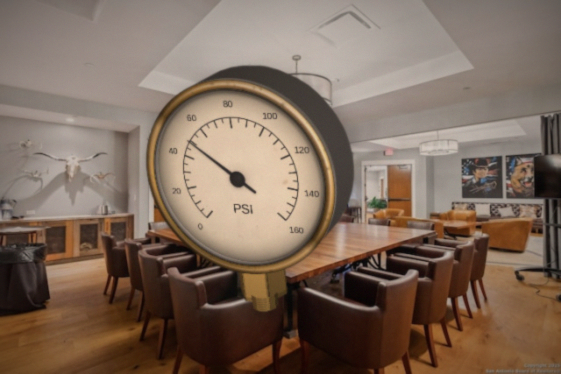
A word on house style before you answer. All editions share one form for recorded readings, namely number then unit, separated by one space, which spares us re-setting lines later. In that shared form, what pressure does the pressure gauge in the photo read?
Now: 50 psi
